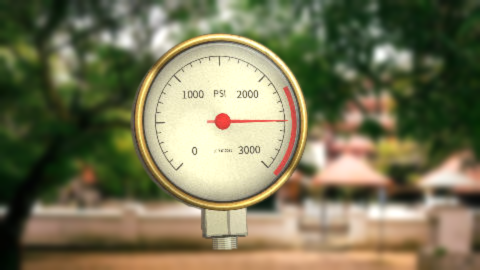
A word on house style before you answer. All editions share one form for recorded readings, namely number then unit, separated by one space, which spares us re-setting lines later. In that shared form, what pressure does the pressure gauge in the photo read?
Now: 2500 psi
